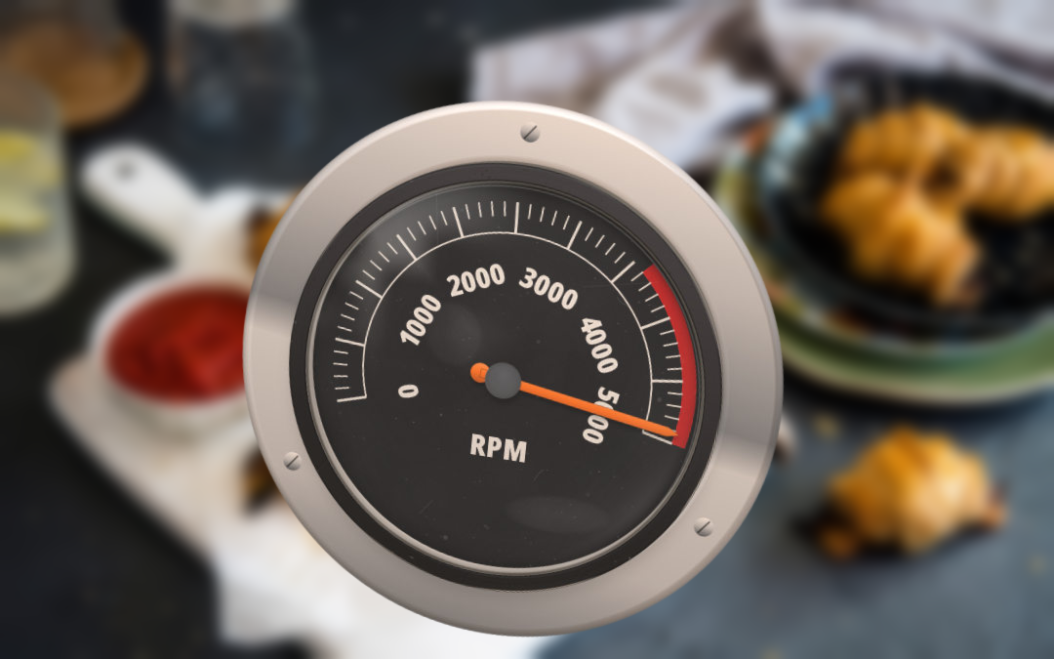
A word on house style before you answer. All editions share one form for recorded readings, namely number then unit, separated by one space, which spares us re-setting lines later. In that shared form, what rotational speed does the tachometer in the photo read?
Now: 4900 rpm
